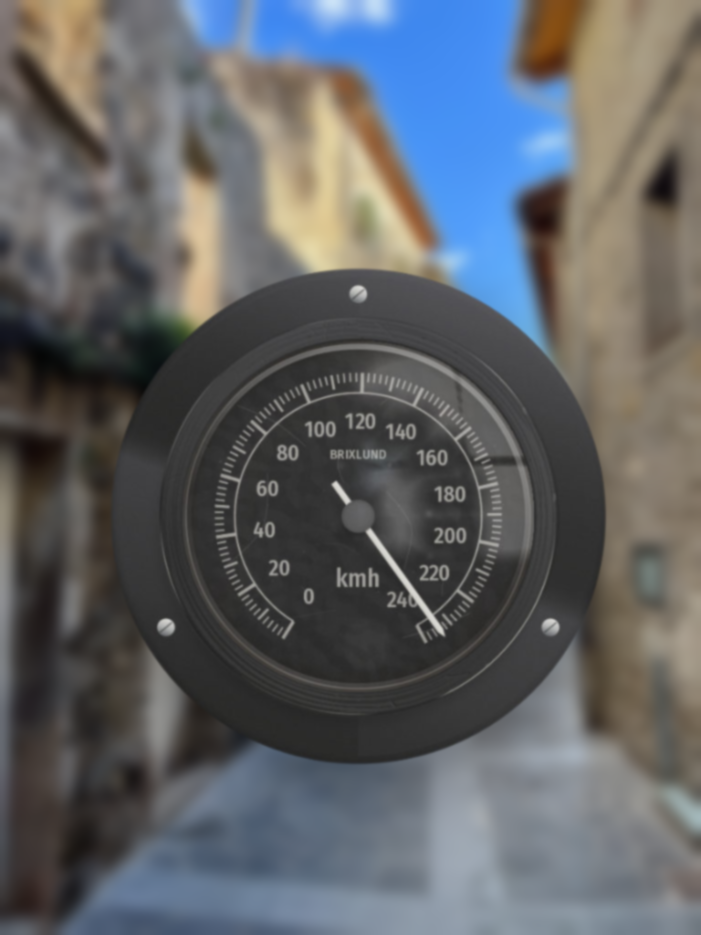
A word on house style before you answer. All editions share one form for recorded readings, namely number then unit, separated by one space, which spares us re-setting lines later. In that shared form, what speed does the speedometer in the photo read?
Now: 234 km/h
